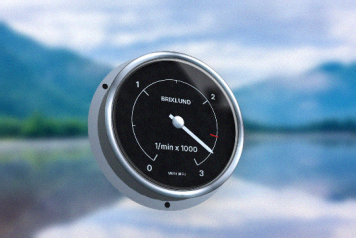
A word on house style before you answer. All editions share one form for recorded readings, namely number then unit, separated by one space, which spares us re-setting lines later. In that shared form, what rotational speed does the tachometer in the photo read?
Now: 2750 rpm
